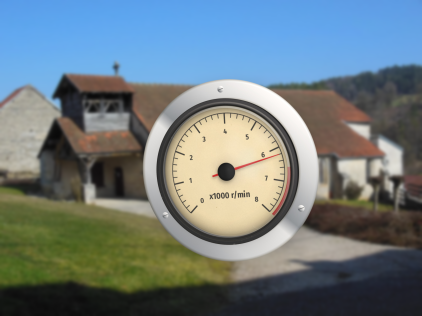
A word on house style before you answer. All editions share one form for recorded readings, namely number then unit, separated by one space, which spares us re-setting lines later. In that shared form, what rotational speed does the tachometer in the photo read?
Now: 6200 rpm
